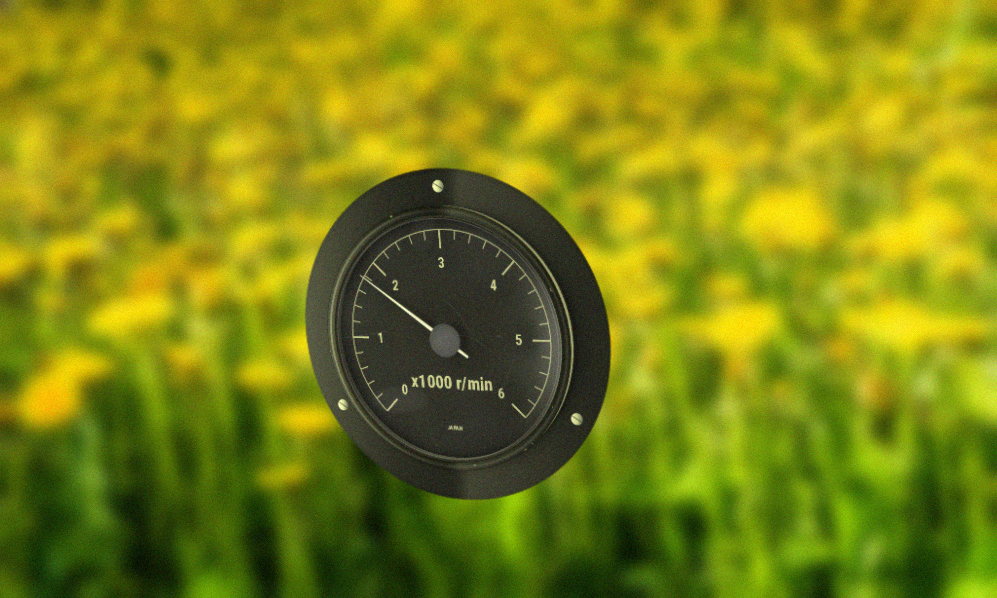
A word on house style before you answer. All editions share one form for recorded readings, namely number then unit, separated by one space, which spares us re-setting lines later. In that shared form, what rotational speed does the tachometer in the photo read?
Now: 1800 rpm
